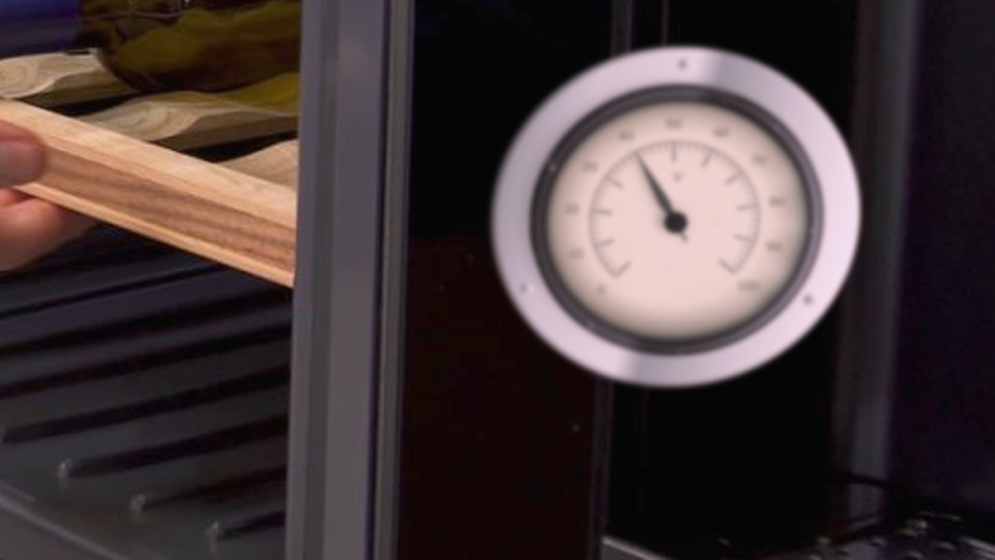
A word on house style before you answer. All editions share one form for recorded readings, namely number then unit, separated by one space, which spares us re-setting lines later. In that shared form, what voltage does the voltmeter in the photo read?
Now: 40 V
